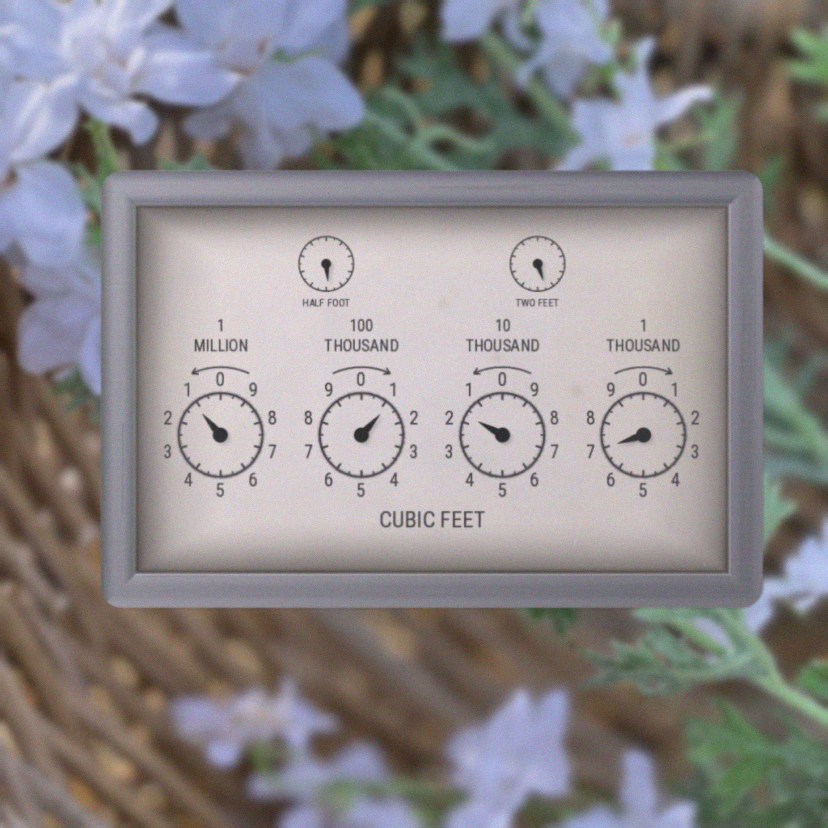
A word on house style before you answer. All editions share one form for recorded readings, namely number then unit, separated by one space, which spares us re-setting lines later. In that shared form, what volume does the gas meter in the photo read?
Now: 111700 ft³
